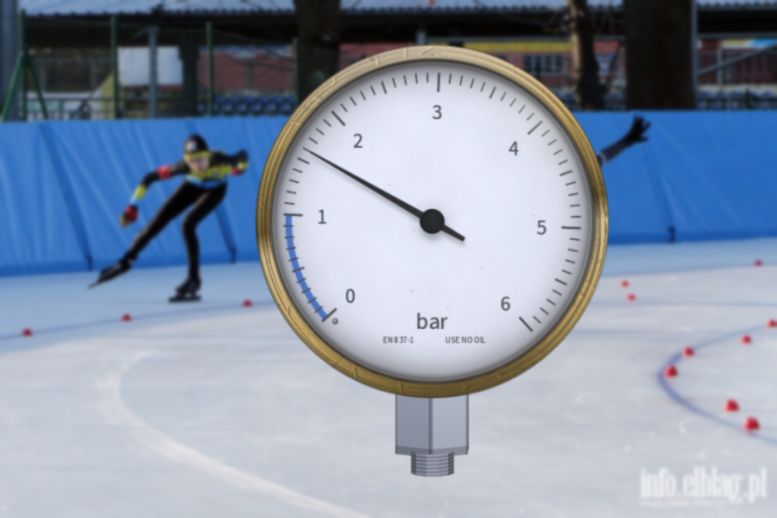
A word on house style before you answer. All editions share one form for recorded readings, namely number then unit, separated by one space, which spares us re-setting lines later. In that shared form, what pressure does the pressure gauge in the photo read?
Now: 1.6 bar
